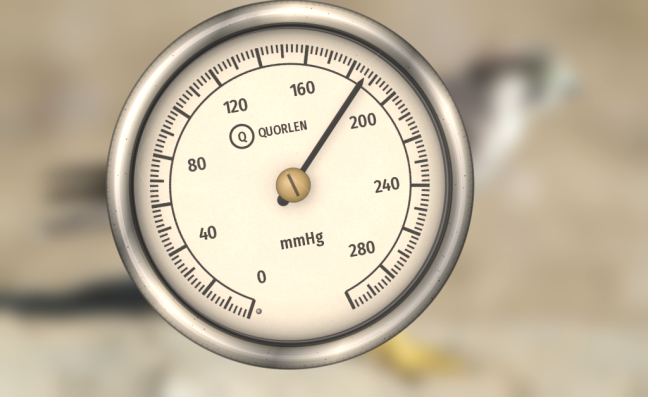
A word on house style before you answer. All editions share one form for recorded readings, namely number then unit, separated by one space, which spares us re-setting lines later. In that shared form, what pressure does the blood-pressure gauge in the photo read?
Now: 186 mmHg
